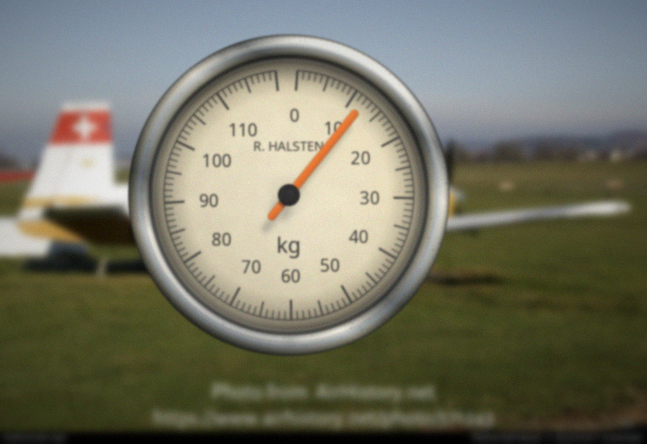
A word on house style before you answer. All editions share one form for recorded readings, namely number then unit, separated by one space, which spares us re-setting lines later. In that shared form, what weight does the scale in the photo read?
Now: 12 kg
